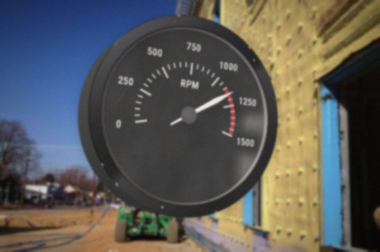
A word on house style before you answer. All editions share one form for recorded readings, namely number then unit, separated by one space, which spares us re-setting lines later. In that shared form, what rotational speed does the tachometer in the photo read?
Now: 1150 rpm
